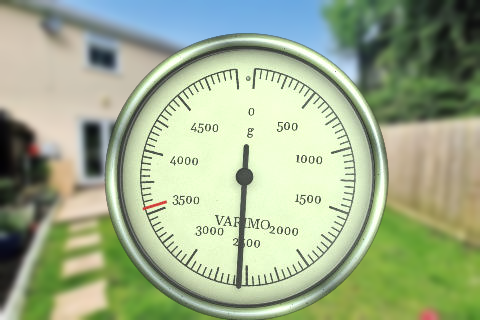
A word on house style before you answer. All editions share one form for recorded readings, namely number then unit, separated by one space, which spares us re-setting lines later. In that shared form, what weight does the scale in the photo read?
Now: 2550 g
